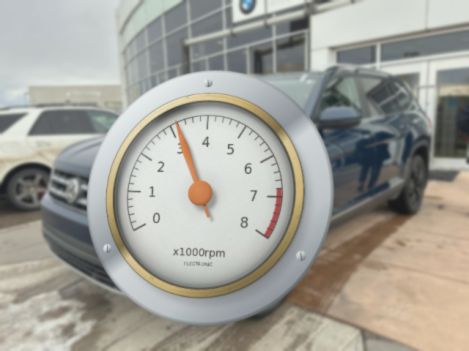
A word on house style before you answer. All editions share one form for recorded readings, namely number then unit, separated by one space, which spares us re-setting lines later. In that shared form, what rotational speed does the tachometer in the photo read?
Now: 3200 rpm
